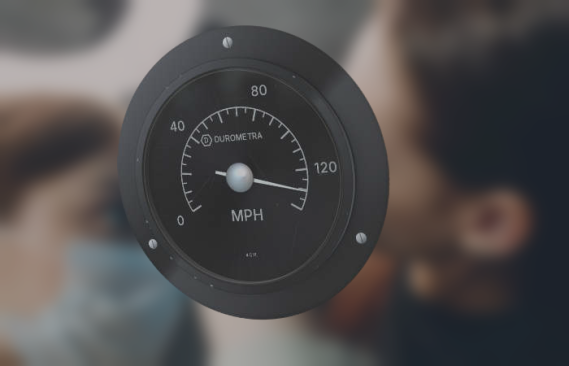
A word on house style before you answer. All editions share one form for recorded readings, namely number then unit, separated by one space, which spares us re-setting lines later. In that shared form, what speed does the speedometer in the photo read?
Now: 130 mph
